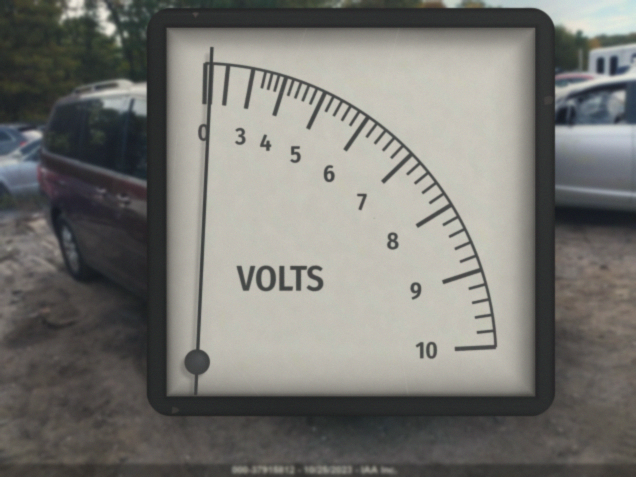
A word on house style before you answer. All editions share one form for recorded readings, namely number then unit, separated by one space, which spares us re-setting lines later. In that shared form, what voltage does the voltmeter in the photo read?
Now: 1 V
